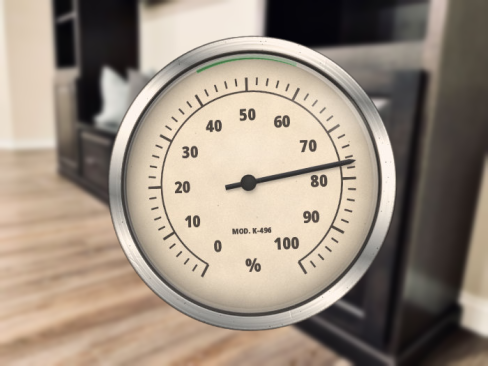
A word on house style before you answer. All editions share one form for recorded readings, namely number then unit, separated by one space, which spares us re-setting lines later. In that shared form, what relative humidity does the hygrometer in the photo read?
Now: 77 %
